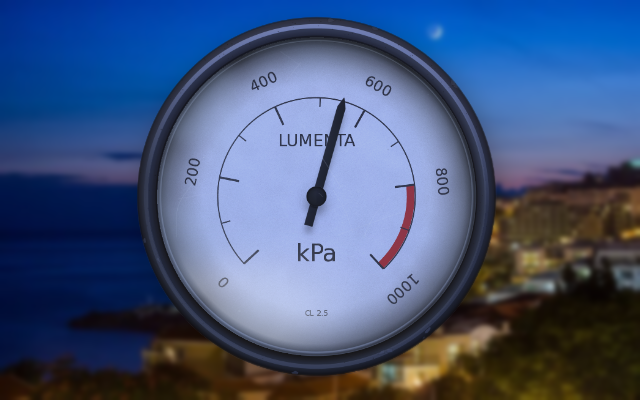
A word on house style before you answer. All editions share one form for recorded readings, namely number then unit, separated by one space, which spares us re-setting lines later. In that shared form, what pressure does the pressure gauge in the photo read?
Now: 550 kPa
